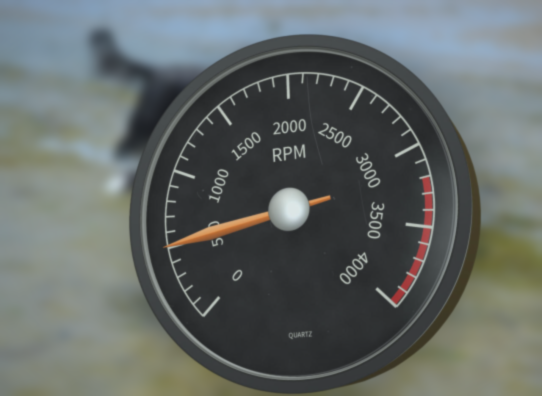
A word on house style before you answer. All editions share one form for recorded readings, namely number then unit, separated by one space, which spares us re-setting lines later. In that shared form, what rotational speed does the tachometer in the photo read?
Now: 500 rpm
